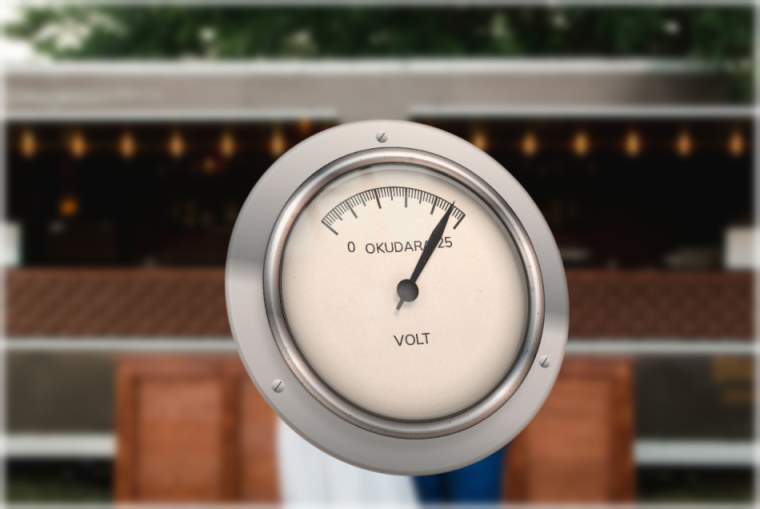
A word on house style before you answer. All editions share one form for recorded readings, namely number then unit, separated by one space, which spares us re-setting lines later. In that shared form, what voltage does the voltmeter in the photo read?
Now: 22.5 V
